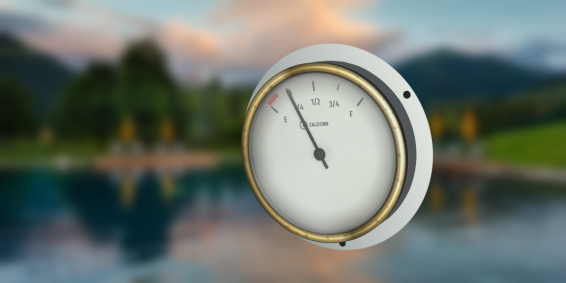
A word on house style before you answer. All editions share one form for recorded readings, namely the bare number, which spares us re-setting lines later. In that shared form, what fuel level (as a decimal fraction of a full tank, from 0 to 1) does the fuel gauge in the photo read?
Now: 0.25
